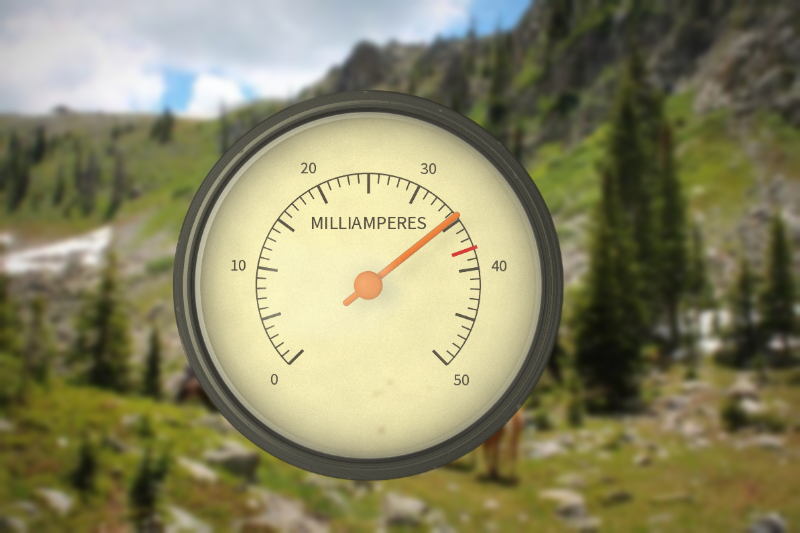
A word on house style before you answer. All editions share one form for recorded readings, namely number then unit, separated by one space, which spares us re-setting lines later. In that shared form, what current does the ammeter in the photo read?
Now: 34.5 mA
